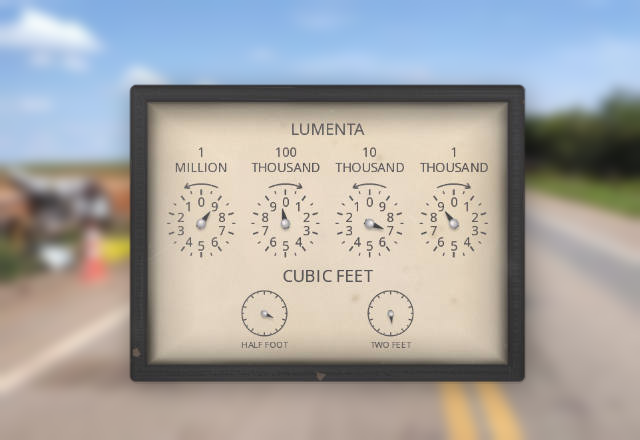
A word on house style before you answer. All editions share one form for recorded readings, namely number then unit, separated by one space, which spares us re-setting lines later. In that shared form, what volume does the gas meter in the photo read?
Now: 896900 ft³
